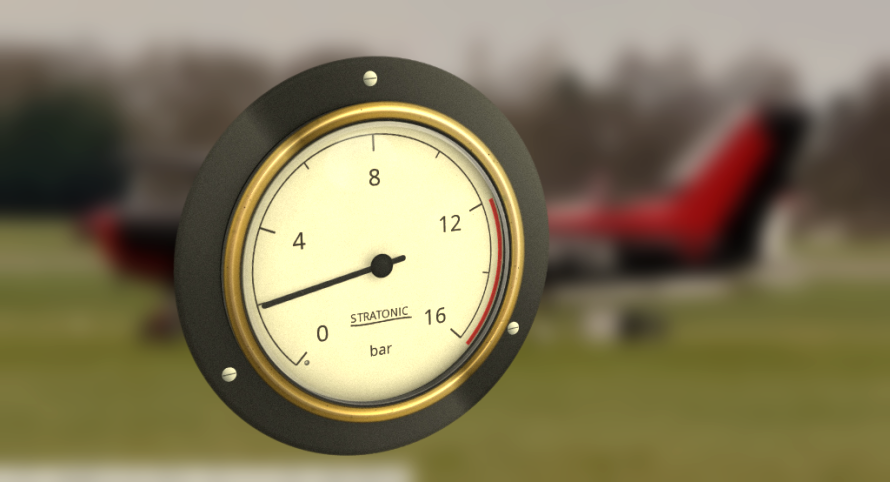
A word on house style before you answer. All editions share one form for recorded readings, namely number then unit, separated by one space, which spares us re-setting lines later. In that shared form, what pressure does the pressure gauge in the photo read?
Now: 2 bar
